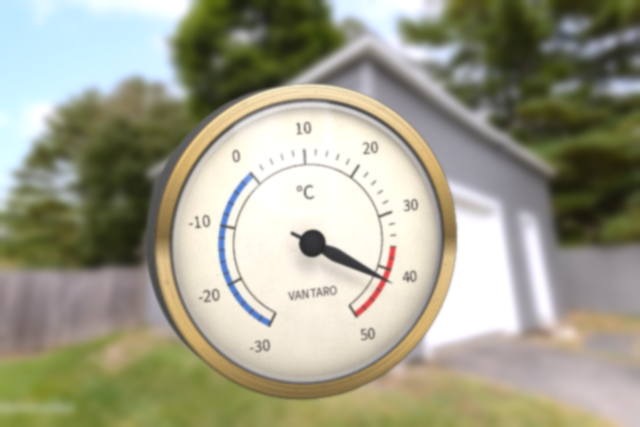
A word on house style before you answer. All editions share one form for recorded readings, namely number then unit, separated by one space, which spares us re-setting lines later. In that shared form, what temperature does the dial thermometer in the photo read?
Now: 42 °C
